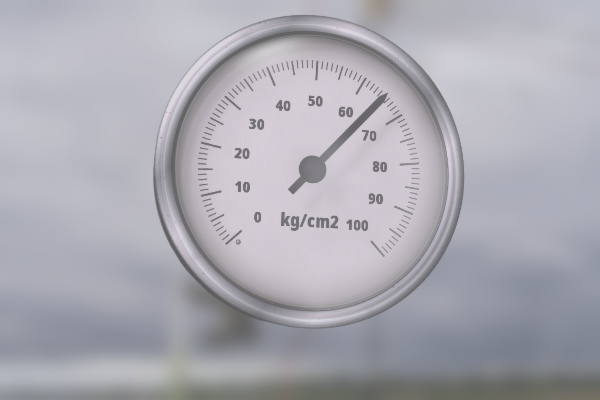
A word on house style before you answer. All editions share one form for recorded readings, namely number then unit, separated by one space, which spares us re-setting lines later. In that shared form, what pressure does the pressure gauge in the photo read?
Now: 65 kg/cm²
